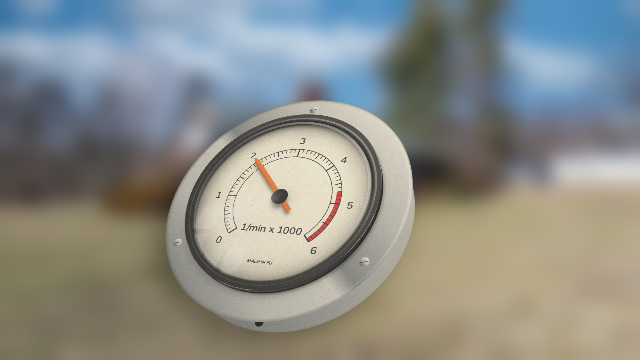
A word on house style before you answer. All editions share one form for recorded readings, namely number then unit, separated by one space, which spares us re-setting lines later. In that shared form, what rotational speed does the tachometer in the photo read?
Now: 2000 rpm
